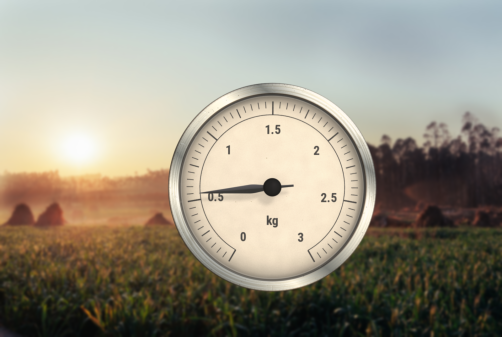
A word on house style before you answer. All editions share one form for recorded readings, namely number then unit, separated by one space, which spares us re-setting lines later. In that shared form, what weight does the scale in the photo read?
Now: 0.55 kg
